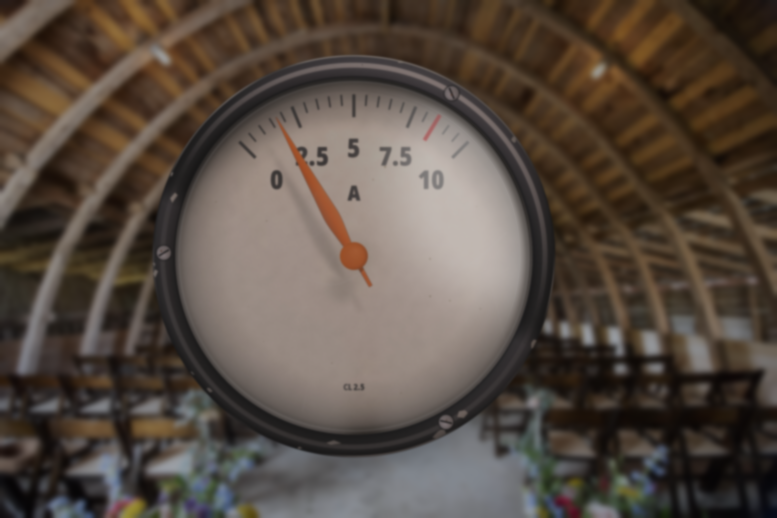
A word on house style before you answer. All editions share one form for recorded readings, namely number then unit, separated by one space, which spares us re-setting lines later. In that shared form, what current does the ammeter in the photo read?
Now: 1.75 A
